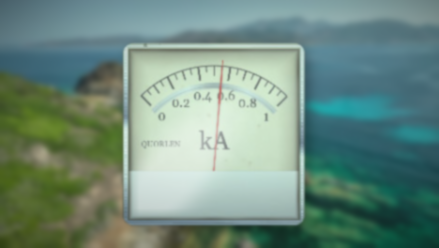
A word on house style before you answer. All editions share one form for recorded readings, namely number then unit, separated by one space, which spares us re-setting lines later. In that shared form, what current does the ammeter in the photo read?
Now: 0.55 kA
